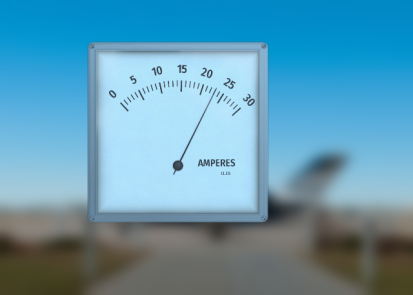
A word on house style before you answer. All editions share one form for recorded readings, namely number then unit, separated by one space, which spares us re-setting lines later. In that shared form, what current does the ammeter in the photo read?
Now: 23 A
